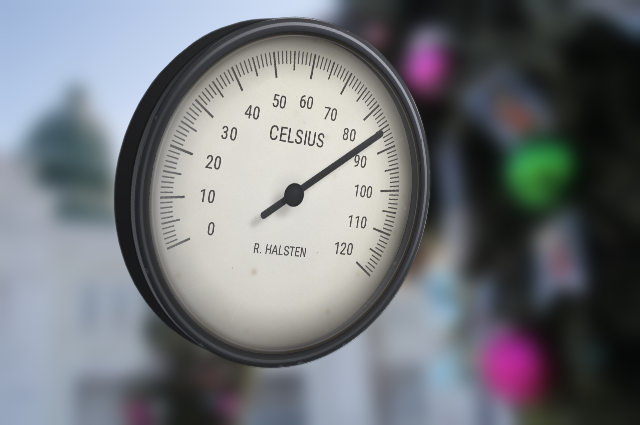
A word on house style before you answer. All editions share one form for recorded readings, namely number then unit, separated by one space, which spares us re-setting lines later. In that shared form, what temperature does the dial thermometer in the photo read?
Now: 85 °C
